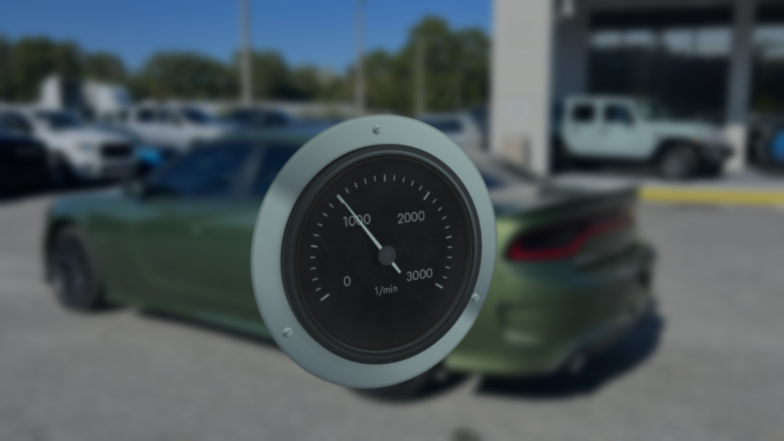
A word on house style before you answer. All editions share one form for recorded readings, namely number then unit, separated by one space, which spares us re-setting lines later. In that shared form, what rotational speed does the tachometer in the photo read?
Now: 1000 rpm
